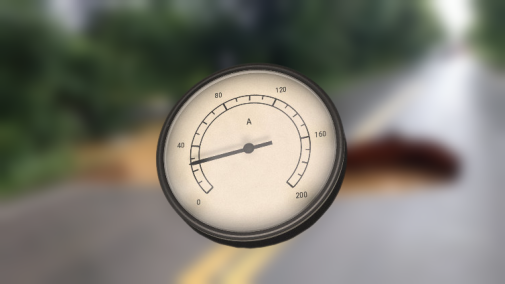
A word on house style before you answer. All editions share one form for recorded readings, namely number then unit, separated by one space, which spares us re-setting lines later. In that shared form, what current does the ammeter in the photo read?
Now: 25 A
